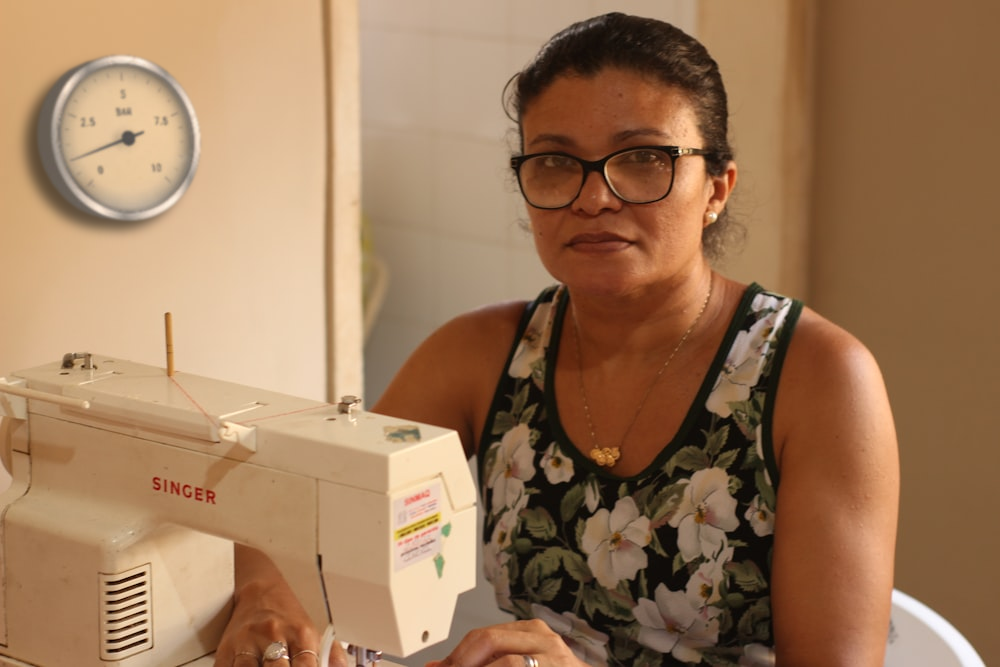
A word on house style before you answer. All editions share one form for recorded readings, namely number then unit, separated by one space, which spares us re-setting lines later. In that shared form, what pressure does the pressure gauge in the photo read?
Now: 1 bar
